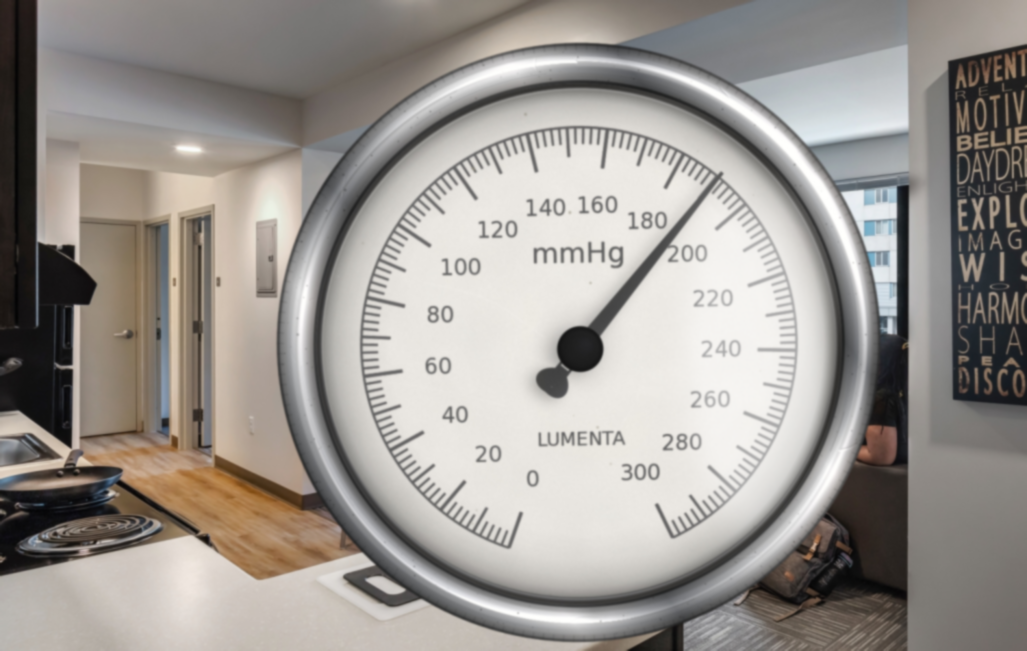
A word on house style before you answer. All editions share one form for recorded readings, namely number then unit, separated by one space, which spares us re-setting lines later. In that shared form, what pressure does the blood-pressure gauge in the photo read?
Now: 190 mmHg
